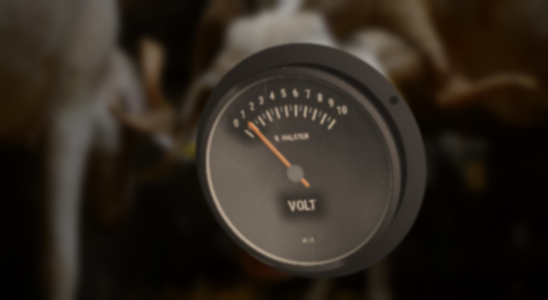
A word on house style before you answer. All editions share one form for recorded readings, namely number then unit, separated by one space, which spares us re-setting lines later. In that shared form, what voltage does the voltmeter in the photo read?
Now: 1 V
